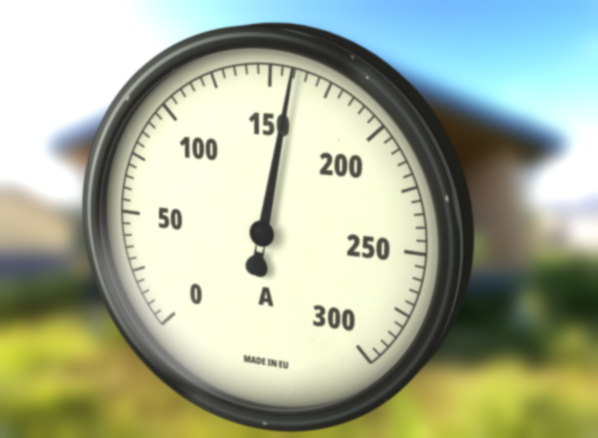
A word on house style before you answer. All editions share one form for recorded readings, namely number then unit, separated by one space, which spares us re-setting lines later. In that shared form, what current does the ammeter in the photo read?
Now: 160 A
